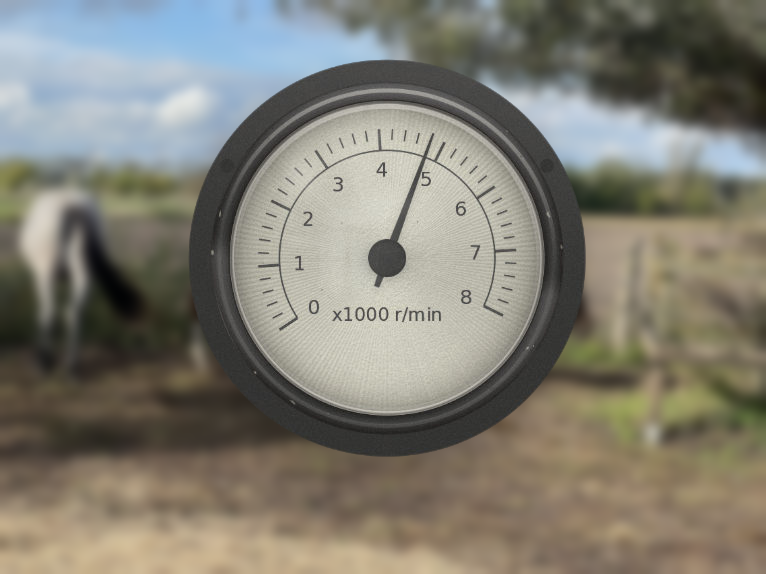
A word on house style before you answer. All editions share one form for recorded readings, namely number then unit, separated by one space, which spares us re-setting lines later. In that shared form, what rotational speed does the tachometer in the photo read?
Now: 4800 rpm
